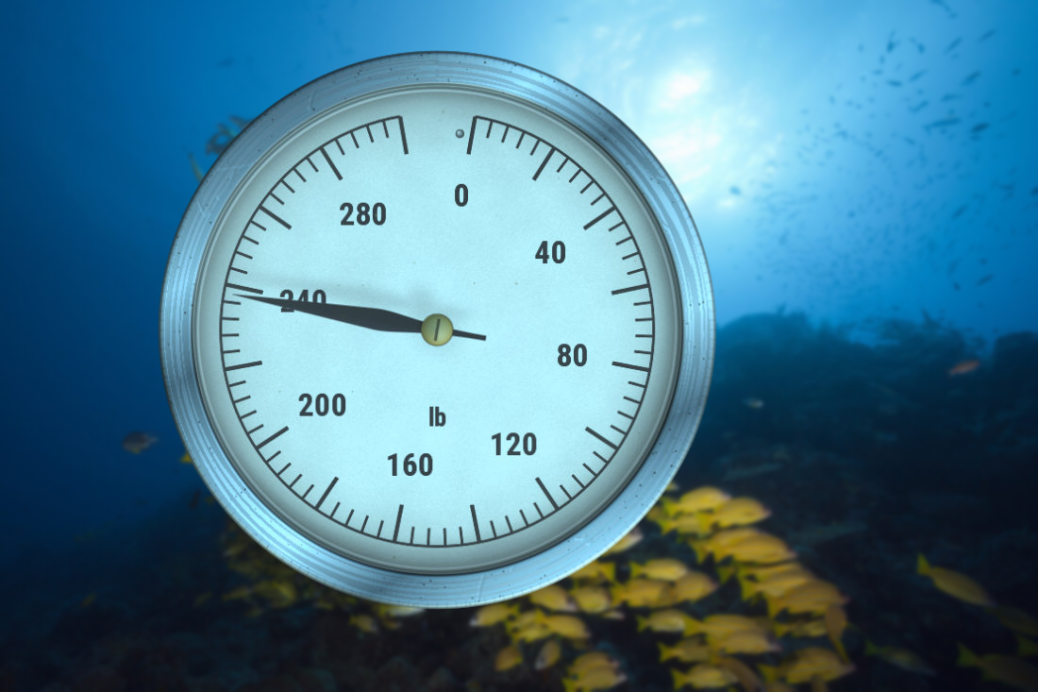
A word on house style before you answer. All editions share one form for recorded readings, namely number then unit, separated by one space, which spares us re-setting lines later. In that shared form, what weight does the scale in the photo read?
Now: 238 lb
